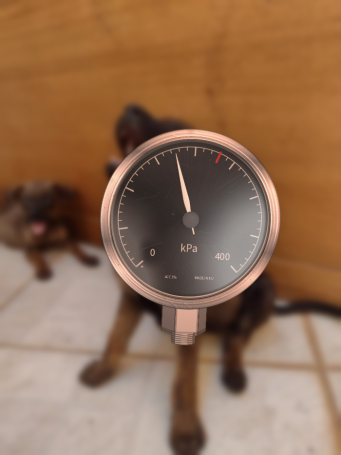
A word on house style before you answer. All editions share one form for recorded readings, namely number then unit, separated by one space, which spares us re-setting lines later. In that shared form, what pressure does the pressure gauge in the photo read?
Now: 175 kPa
